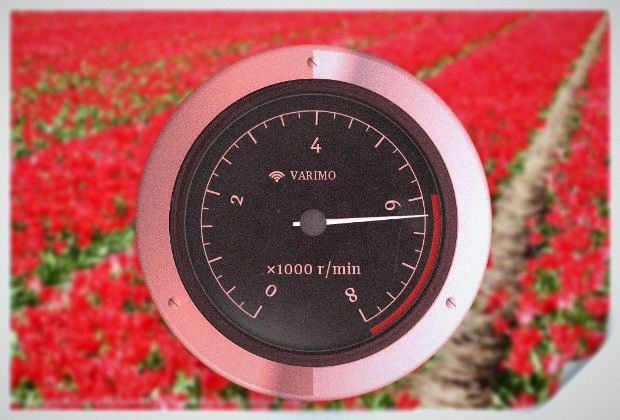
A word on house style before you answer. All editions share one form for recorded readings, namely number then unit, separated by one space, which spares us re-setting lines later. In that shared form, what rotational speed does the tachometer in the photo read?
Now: 6250 rpm
